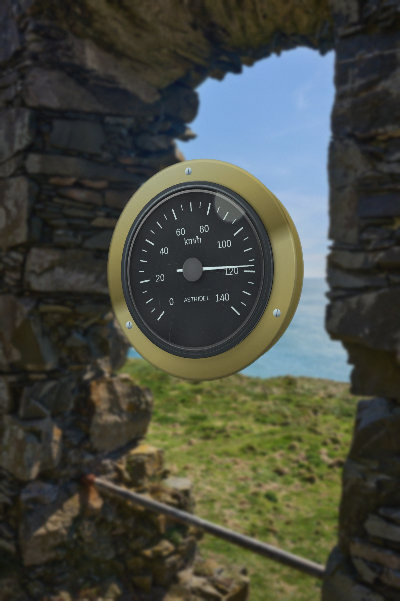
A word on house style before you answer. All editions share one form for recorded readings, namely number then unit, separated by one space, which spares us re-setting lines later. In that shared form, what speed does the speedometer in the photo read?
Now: 117.5 km/h
